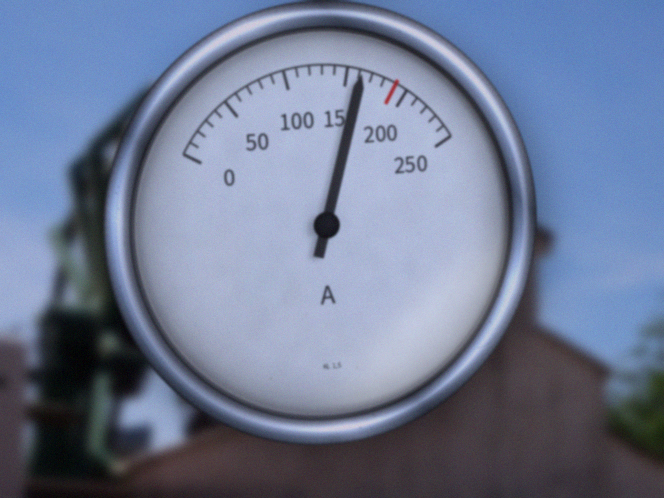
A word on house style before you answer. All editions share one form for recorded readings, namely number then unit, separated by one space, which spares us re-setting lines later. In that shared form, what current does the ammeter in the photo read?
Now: 160 A
